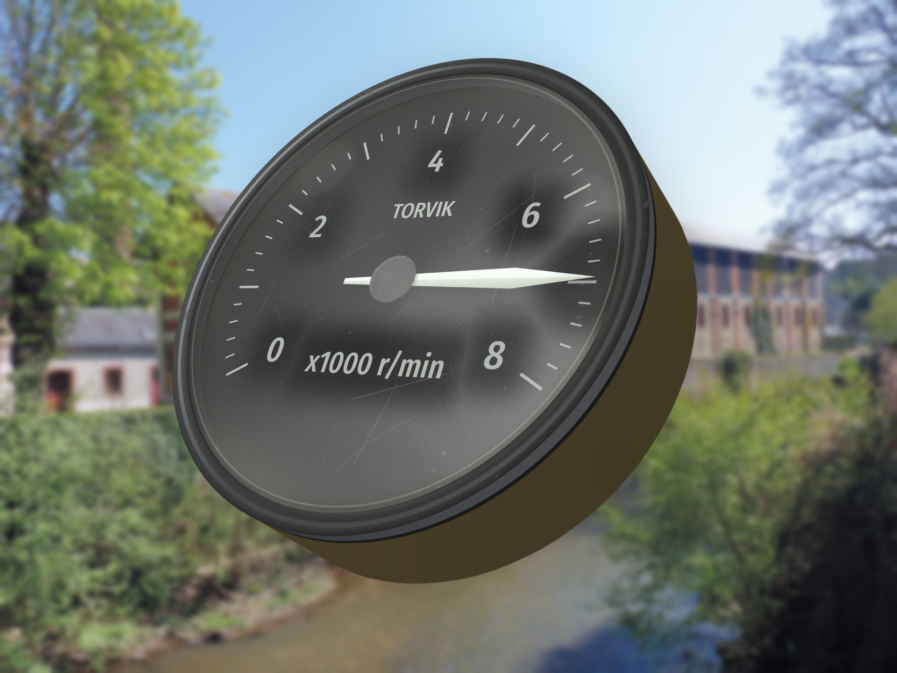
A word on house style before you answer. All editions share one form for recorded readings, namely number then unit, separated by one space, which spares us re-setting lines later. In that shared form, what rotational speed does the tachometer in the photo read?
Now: 7000 rpm
